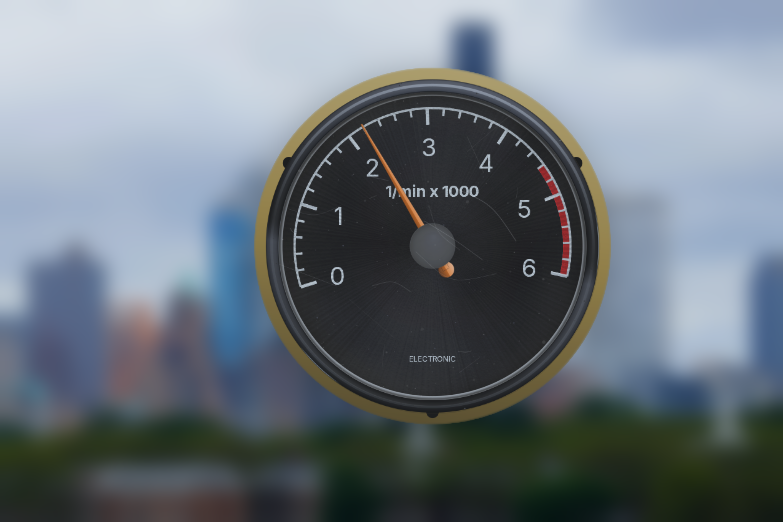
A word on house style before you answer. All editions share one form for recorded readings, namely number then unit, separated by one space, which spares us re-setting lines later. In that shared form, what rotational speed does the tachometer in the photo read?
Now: 2200 rpm
